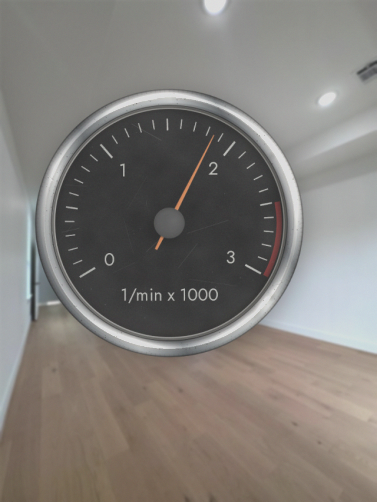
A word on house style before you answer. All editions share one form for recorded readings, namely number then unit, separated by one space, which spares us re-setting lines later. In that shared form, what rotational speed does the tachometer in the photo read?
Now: 1850 rpm
